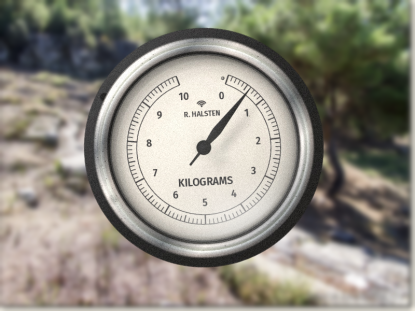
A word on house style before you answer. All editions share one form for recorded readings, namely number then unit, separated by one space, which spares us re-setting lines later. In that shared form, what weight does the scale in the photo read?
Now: 0.6 kg
